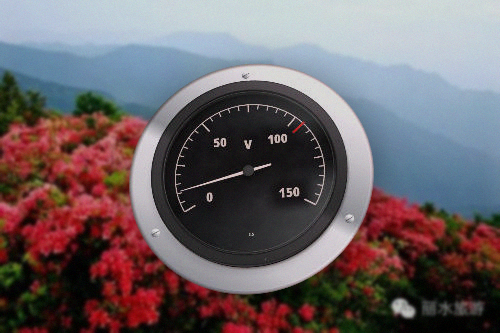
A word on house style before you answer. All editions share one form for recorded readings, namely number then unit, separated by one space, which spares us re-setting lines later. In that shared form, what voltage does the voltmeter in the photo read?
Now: 10 V
